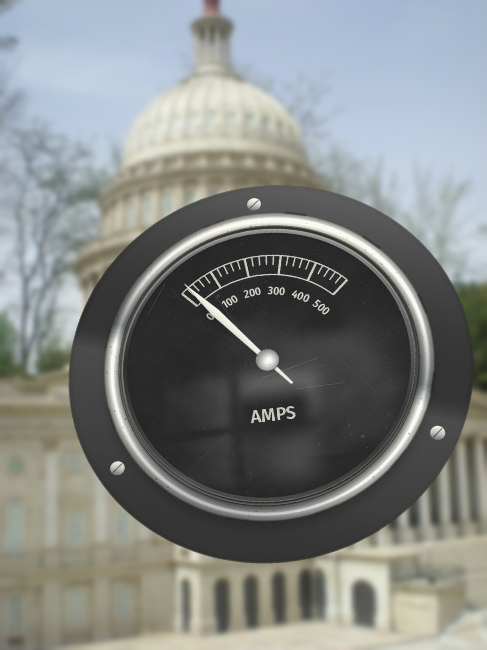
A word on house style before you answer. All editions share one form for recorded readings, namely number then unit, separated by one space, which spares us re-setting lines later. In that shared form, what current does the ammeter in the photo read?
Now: 20 A
